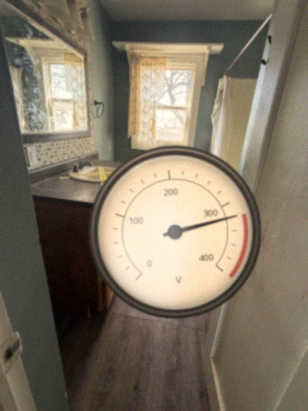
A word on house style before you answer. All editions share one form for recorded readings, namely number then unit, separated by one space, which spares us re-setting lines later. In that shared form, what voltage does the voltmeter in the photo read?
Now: 320 V
